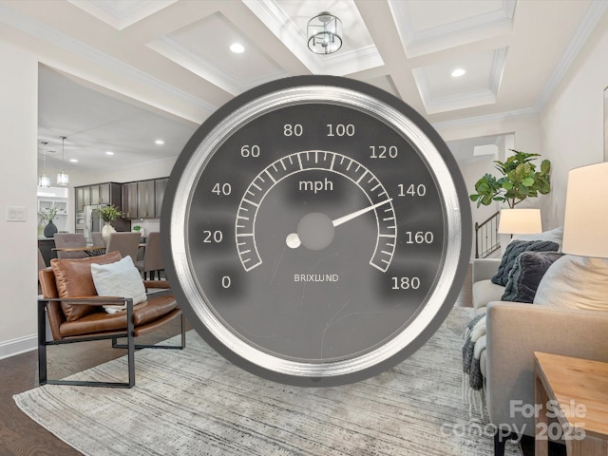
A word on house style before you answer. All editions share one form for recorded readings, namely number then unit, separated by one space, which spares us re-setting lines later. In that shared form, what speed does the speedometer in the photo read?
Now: 140 mph
